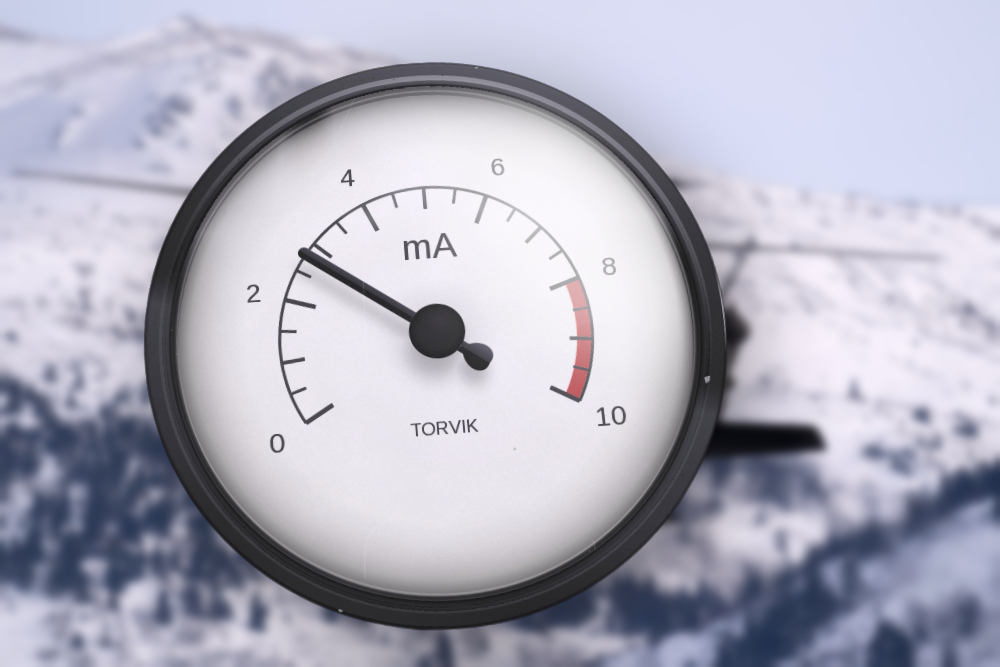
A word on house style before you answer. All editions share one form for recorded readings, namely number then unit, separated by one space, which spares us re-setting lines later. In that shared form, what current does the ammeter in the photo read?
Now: 2.75 mA
